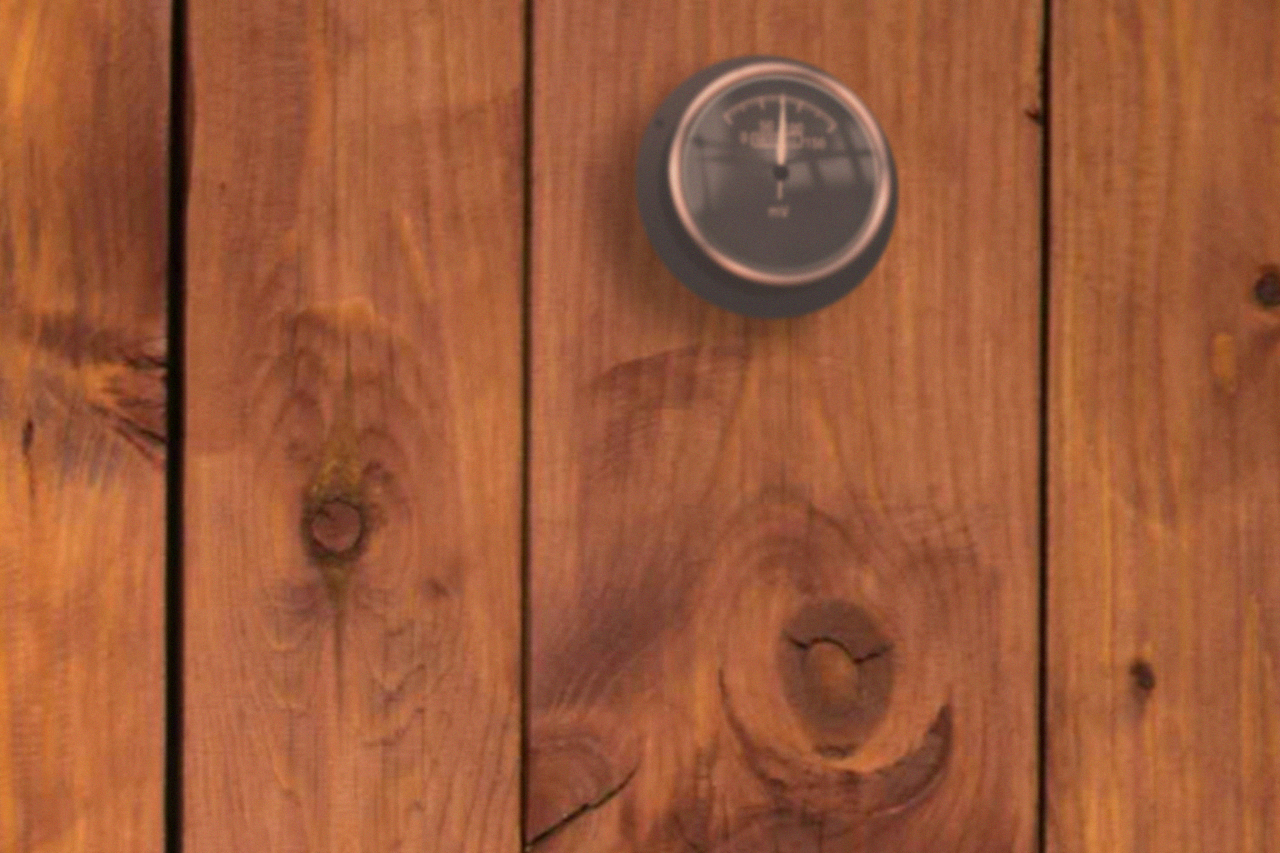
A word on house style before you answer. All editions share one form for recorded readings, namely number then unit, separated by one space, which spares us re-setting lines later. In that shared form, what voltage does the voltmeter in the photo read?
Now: 75 mV
